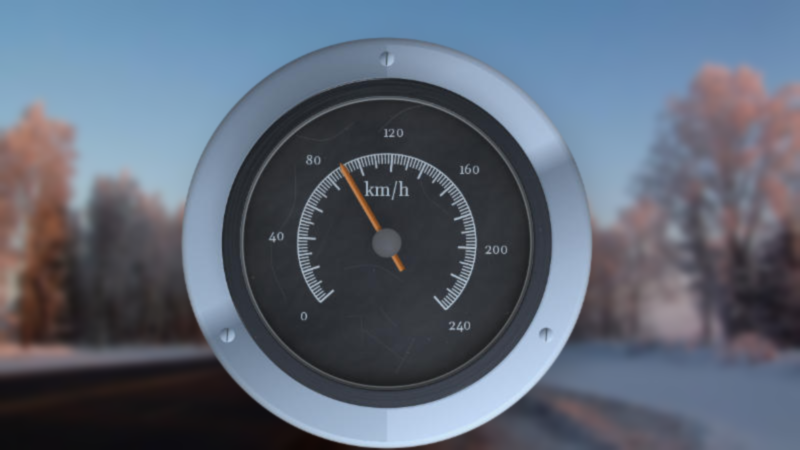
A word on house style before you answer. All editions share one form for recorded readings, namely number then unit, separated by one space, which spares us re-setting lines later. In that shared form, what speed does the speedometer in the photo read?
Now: 90 km/h
